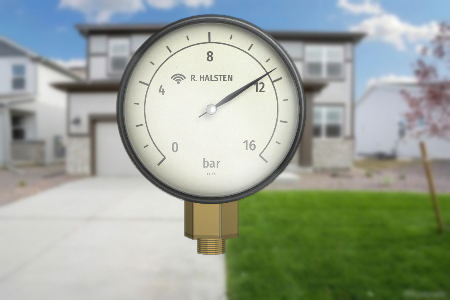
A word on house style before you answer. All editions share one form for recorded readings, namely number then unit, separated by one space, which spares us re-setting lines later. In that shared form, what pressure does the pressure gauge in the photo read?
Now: 11.5 bar
